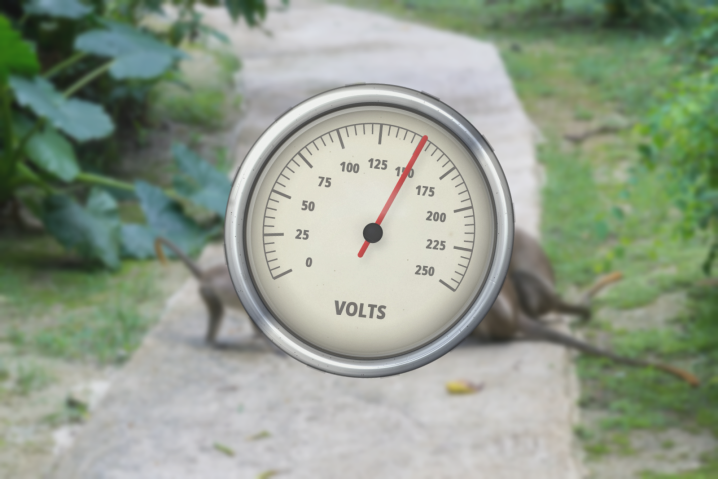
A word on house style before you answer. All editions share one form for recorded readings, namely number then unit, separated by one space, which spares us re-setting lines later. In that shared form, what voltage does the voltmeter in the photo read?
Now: 150 V
